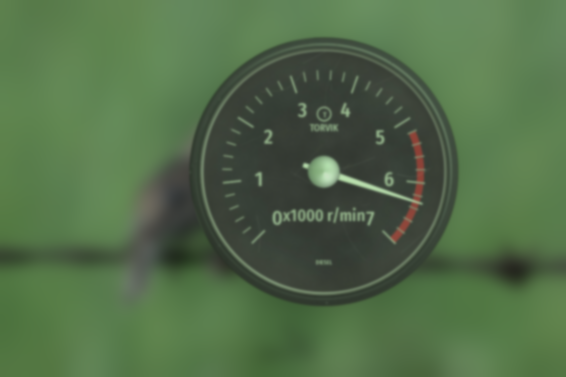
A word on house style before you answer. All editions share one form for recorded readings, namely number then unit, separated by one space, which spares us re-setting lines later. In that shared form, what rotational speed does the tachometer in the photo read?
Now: 6300 rpm
